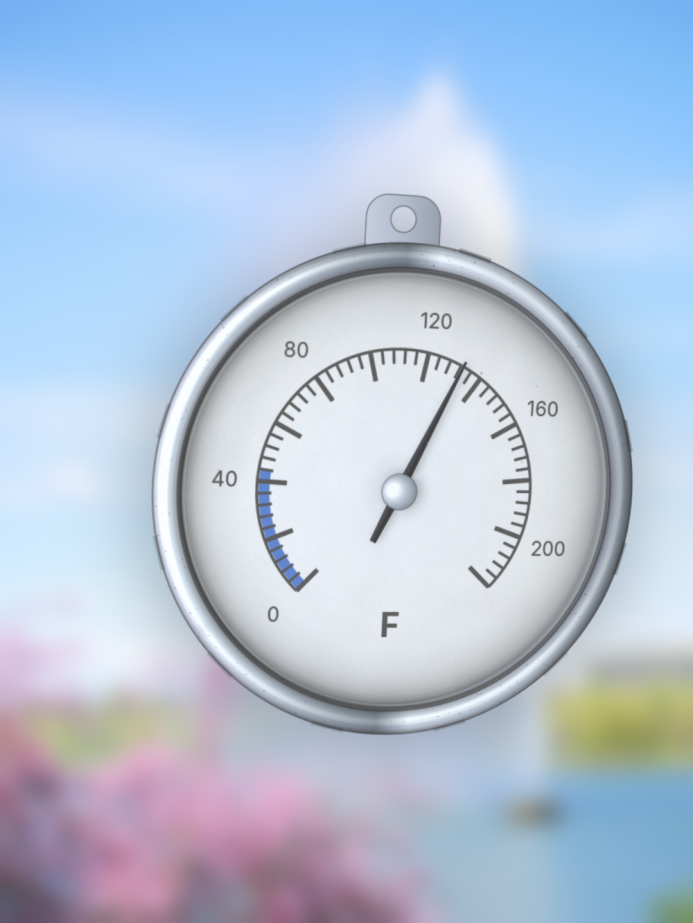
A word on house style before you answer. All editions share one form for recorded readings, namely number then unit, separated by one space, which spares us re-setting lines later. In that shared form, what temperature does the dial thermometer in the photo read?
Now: 132 °F
